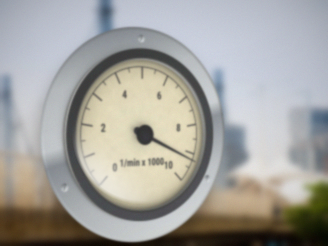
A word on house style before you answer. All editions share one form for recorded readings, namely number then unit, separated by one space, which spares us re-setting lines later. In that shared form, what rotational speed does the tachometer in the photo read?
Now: 9250 rpm
